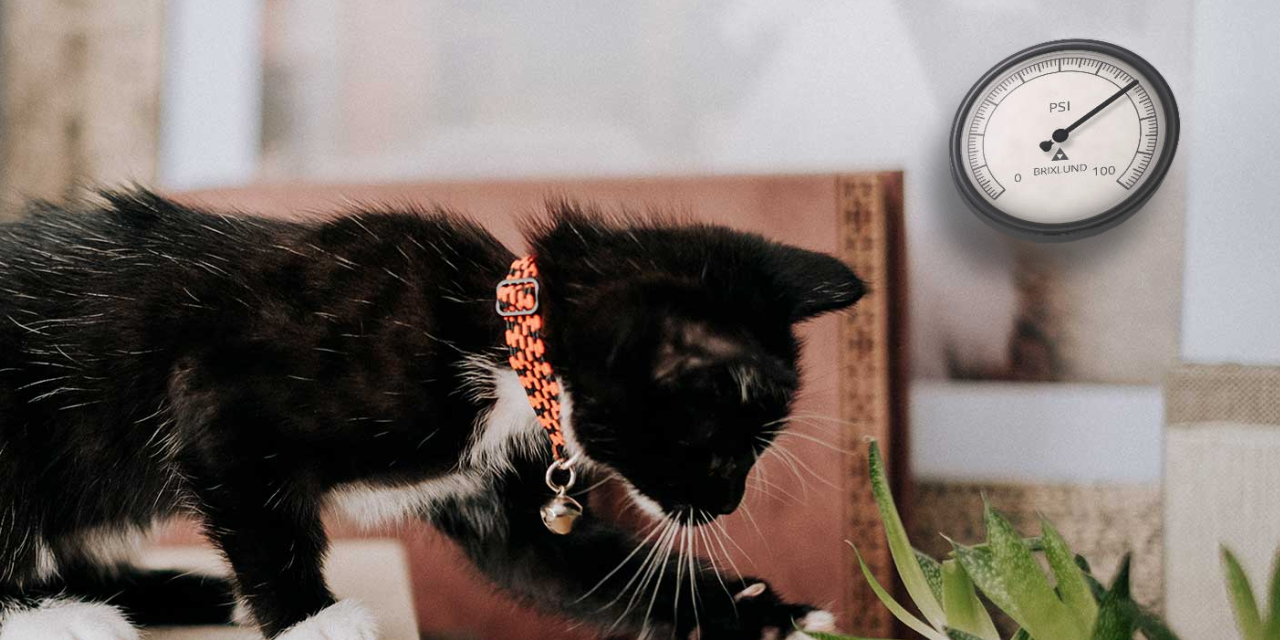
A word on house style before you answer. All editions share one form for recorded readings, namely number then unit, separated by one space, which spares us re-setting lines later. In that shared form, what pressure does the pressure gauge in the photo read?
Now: 70 psi
